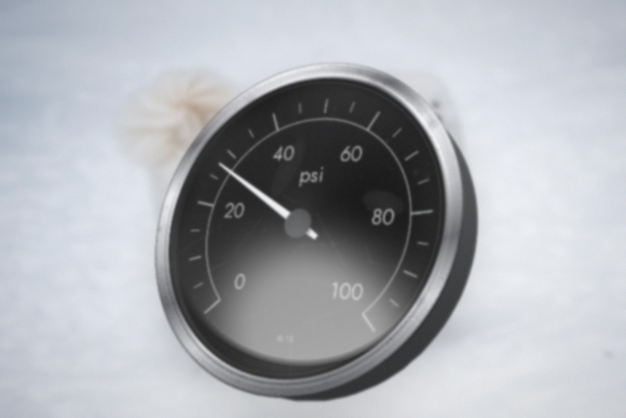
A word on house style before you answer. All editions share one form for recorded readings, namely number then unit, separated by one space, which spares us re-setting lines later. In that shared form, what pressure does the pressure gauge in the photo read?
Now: 27.5 psi
